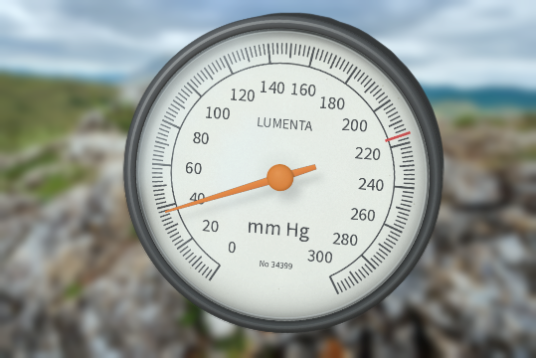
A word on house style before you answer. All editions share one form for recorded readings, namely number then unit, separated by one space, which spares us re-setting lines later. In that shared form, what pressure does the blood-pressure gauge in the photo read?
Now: 38 mmHg
